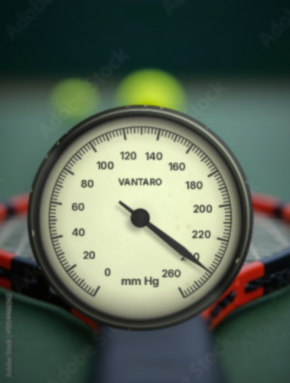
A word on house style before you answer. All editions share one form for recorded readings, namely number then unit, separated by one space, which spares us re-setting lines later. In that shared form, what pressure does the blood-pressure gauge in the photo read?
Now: 240 mmHg
